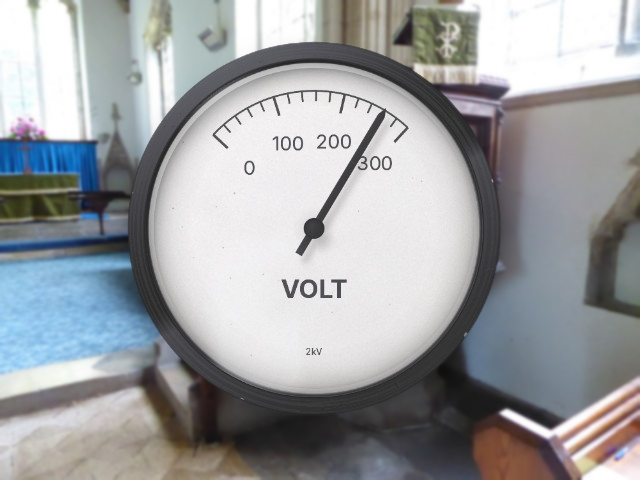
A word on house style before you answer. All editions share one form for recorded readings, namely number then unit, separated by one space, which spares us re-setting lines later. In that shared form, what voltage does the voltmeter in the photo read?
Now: 260 V
